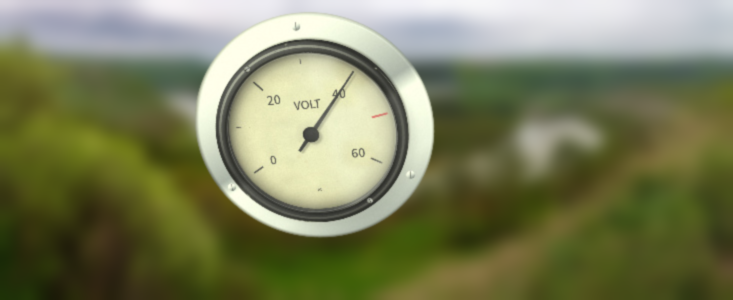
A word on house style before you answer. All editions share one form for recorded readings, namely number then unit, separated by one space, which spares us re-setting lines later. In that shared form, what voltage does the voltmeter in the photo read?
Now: 40 V
